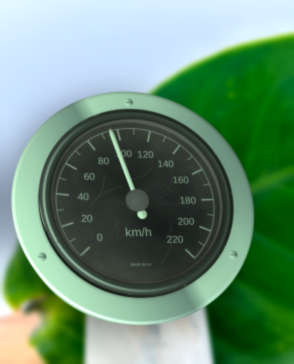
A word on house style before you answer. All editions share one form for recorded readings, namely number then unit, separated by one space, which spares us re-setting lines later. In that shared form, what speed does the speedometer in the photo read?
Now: 95 km/h
